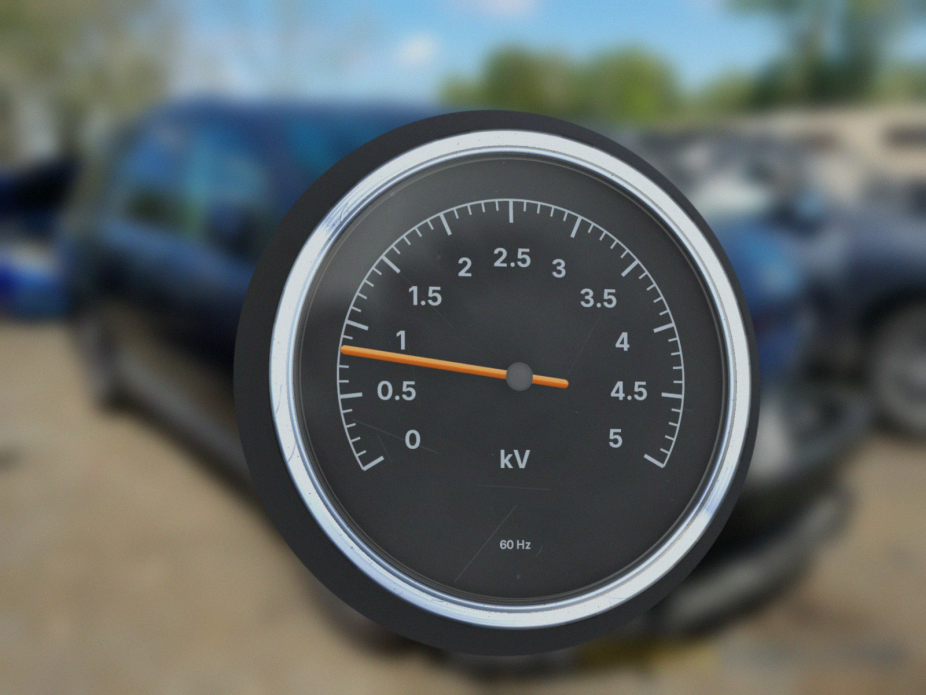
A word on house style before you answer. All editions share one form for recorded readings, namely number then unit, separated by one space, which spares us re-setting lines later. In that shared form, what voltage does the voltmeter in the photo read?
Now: 0.8 kV
